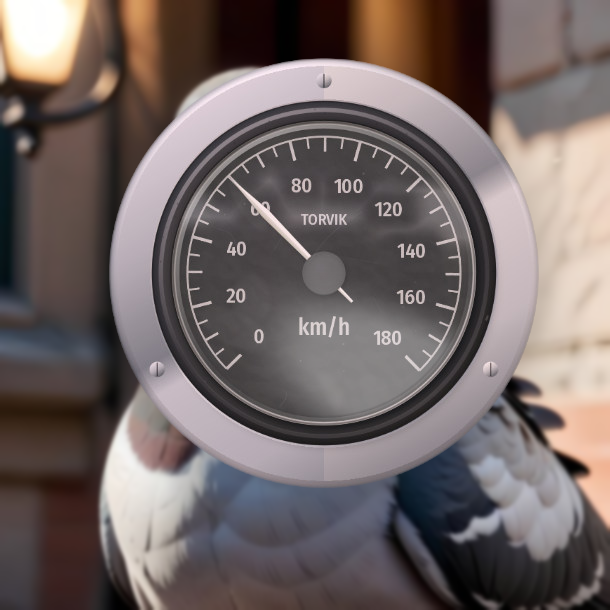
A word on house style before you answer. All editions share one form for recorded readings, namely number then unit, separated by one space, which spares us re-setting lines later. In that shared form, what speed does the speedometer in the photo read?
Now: 60 km/h
